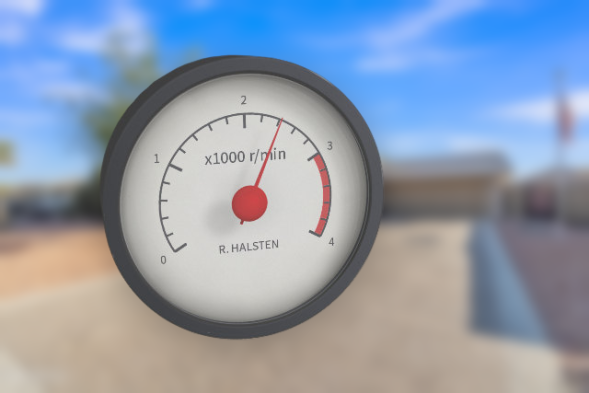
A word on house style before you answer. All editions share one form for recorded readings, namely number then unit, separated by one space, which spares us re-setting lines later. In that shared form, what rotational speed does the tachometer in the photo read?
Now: 2400 rpm
